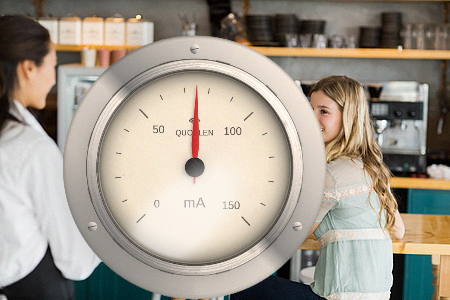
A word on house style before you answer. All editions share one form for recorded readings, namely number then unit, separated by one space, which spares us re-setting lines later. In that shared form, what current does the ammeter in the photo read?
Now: 75 mA
